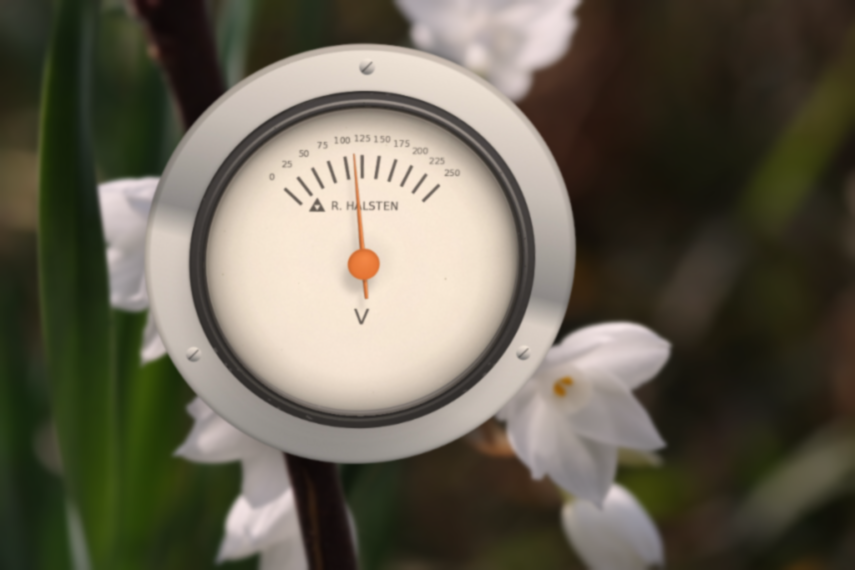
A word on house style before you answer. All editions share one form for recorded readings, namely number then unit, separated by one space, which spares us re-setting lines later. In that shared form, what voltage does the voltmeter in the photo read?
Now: 112.5 V
